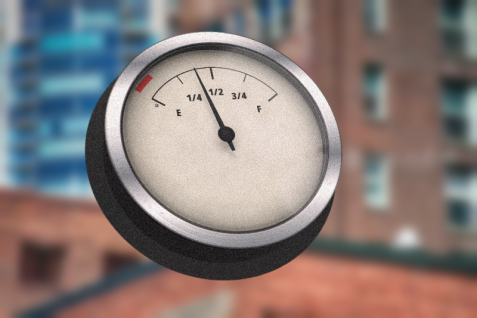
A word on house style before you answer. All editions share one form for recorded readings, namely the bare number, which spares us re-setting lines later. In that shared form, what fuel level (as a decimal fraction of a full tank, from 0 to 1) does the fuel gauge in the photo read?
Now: 0.375
